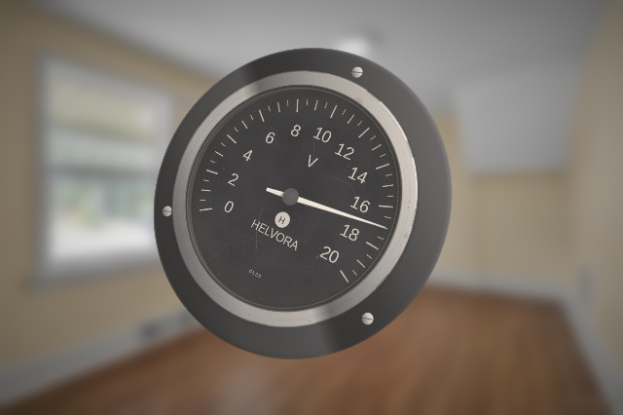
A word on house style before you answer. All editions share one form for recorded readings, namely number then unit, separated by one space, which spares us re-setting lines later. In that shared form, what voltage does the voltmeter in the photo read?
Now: 17 V
